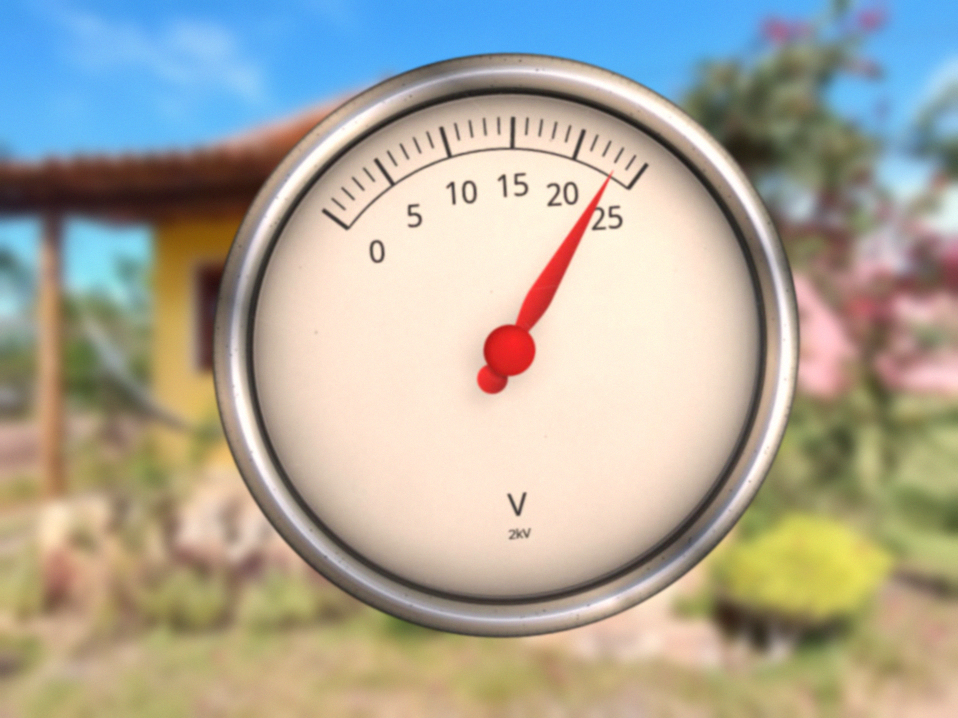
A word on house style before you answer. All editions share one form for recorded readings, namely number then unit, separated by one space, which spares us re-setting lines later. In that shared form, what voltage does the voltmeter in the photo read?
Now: 23 V
